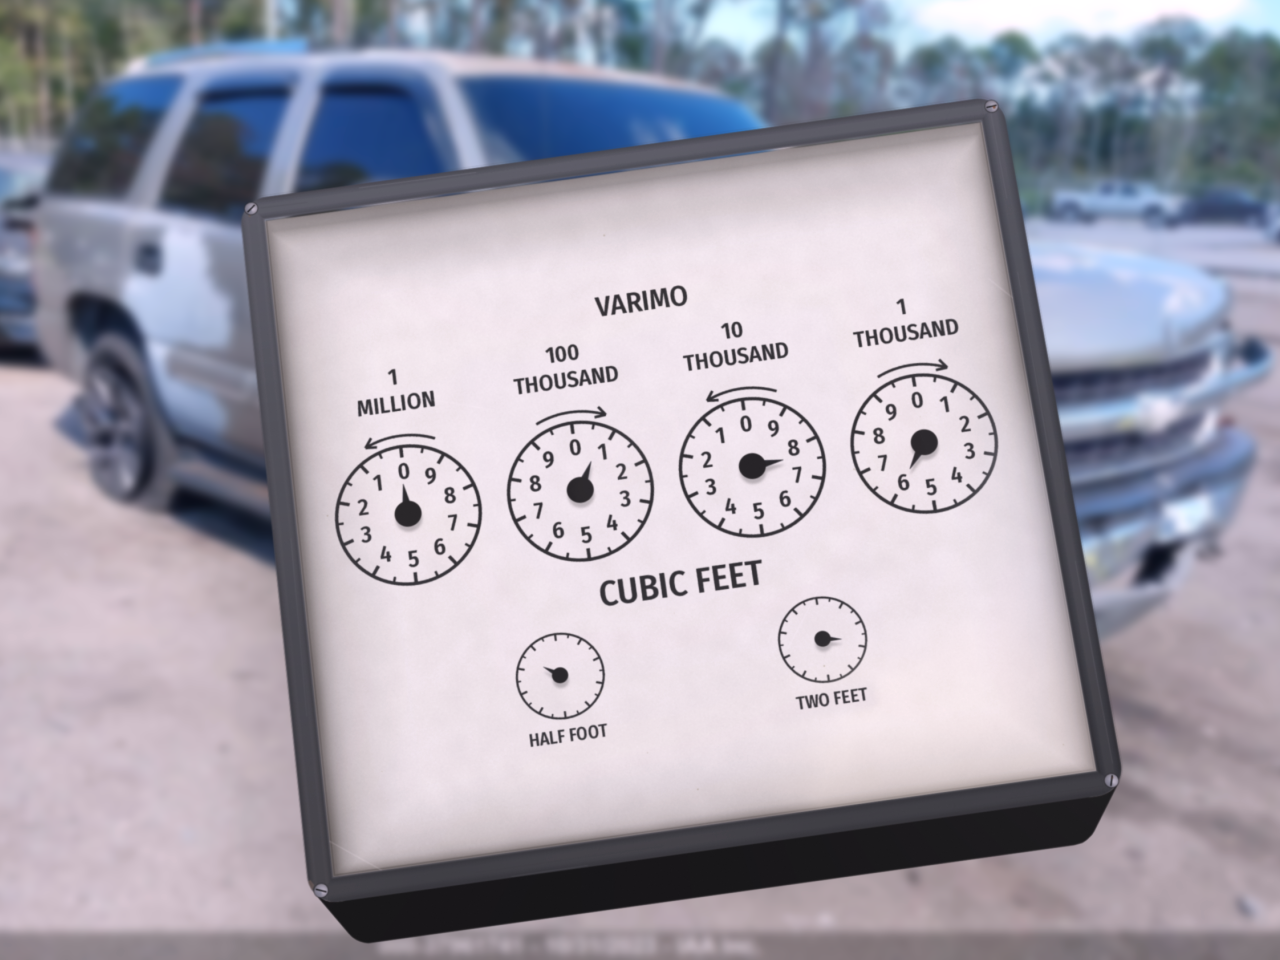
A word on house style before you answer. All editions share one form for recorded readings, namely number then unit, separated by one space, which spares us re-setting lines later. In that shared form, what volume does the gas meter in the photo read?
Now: 7600 ft³
